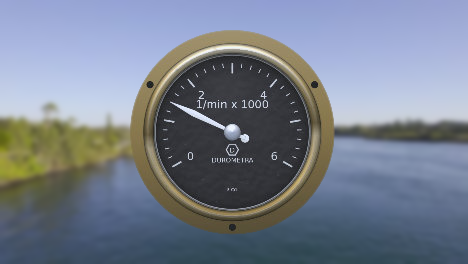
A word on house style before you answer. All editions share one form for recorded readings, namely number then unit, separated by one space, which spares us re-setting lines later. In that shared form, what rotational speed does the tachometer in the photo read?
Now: 1400 rpm
